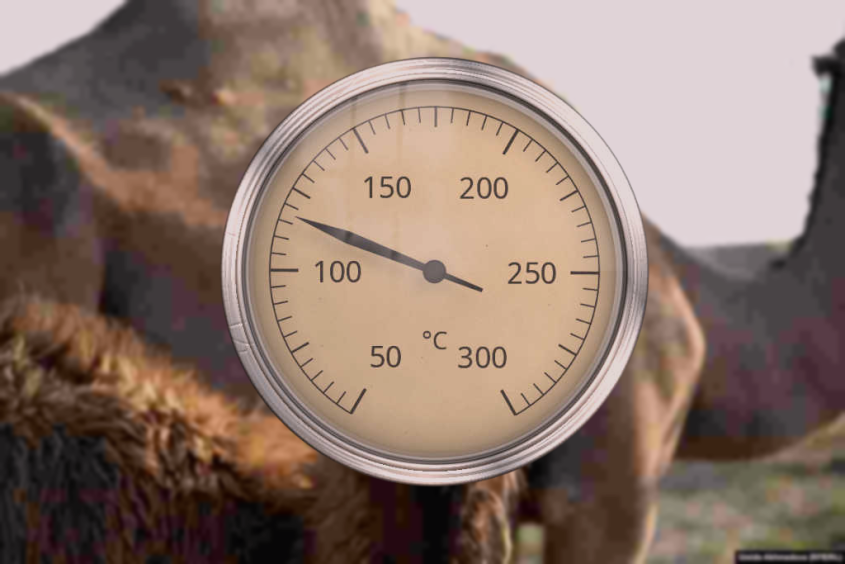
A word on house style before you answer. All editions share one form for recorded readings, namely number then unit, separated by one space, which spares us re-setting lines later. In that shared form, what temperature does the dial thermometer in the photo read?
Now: 117.5 °C
